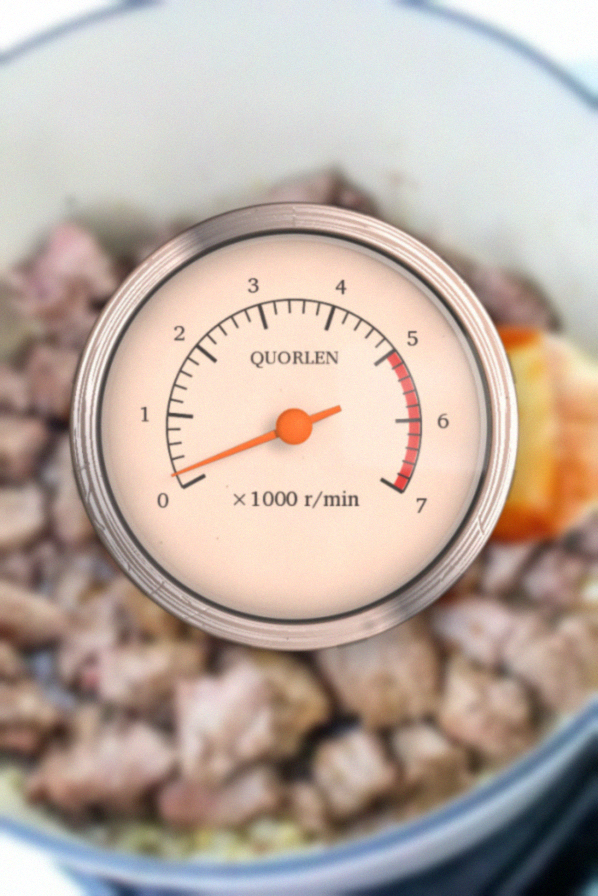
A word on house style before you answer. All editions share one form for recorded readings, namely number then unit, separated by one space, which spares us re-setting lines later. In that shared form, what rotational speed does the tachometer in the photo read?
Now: 200 rpm
